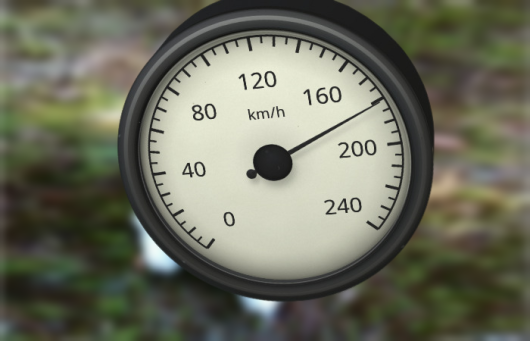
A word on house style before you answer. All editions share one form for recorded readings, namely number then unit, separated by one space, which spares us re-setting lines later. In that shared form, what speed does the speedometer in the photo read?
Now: 180 km/h
